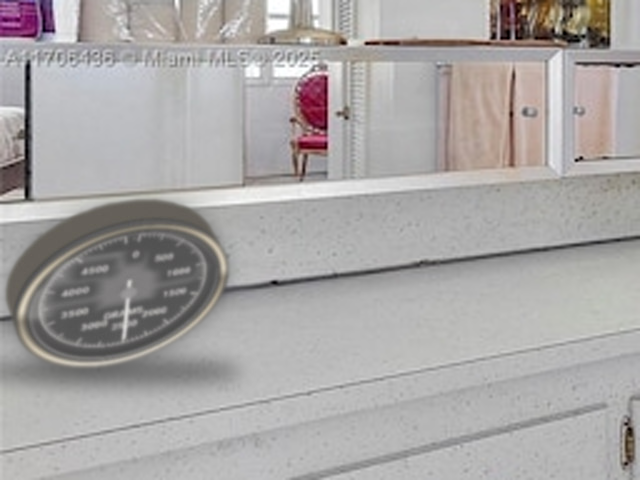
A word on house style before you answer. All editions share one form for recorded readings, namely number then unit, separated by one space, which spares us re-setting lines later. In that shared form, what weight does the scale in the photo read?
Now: 2500 g
